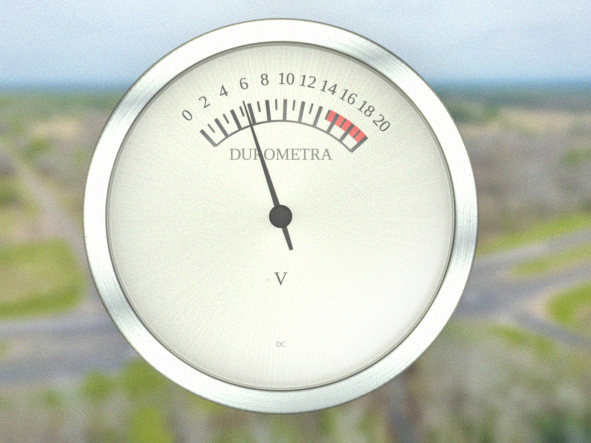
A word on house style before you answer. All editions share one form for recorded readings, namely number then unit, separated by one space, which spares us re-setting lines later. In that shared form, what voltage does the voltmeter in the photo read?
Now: 5.5 V
